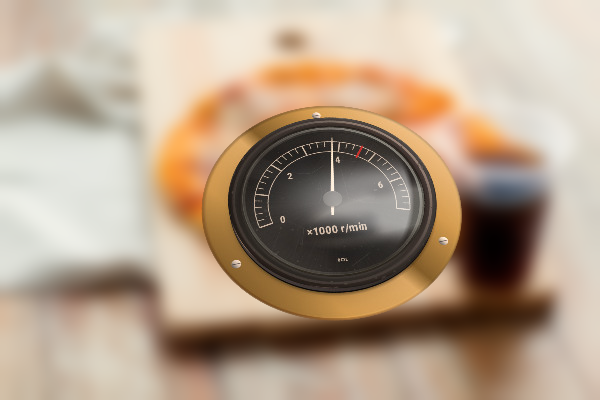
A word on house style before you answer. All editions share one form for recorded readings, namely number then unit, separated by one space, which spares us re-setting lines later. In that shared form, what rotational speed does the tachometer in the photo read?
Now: 3800 rpm
